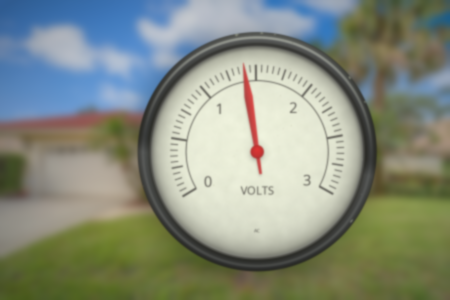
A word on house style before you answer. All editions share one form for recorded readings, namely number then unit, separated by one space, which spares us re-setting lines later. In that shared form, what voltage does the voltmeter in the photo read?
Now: 1.4 V
